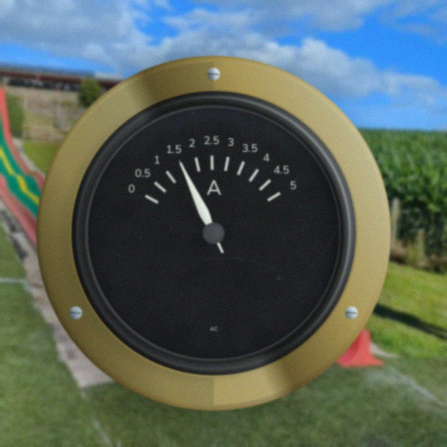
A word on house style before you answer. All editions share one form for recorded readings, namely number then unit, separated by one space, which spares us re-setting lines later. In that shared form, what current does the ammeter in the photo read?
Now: 1.5 A
